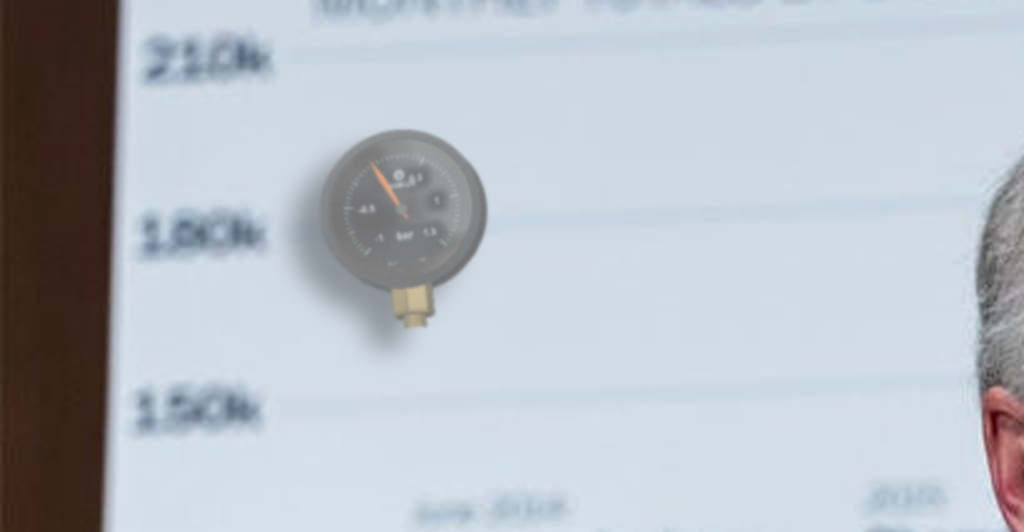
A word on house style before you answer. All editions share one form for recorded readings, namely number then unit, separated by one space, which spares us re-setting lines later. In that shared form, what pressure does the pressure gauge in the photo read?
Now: 0 bar
